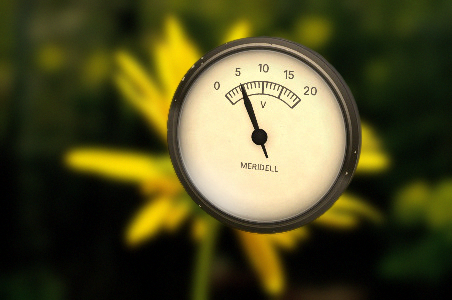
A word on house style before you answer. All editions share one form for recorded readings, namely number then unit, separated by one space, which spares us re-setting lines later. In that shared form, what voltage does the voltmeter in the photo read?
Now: 5 V
